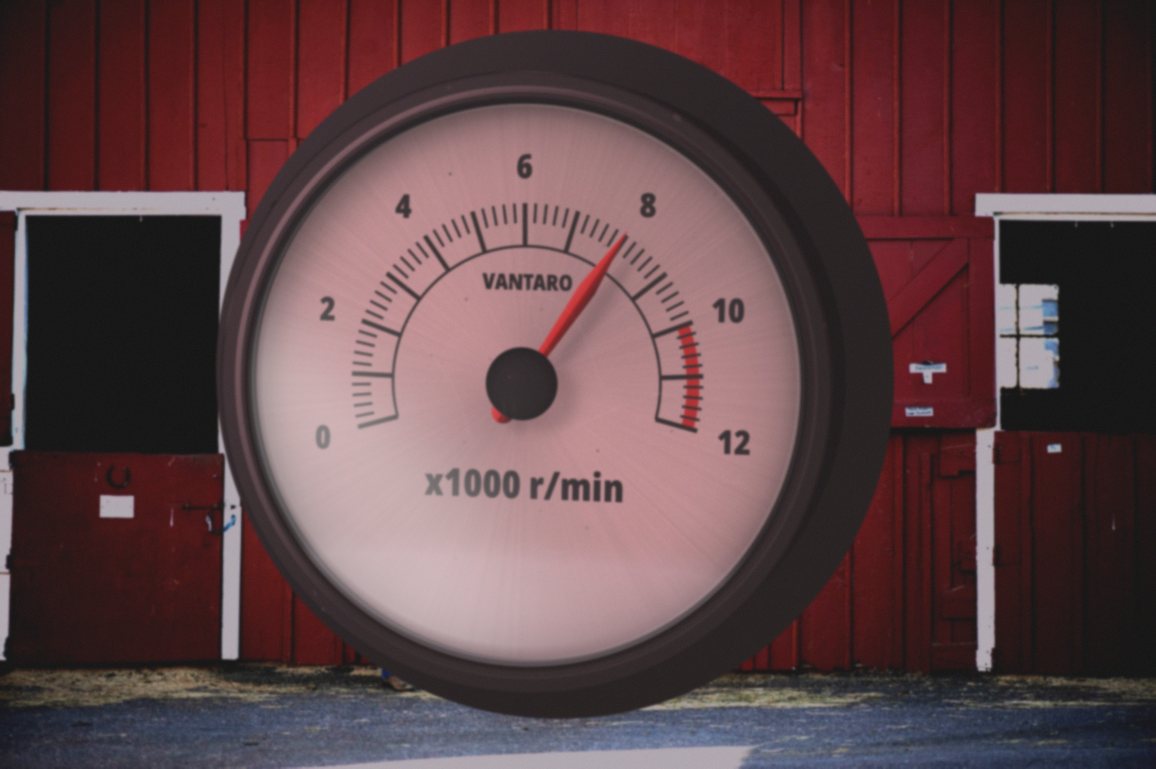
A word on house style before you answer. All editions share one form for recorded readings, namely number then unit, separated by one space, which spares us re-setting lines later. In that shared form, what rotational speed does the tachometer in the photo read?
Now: 8000 rpm
